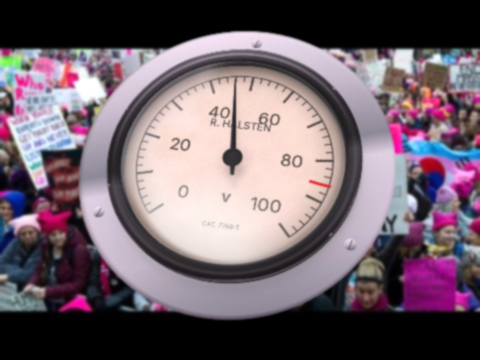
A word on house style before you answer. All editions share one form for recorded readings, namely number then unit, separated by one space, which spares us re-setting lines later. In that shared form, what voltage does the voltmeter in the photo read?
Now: 46 V
